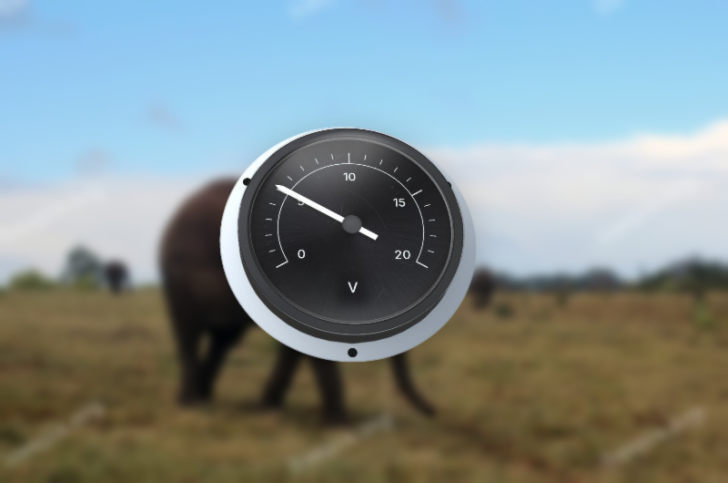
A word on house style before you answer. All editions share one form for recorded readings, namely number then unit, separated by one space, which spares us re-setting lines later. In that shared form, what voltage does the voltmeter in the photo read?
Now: 5 V
